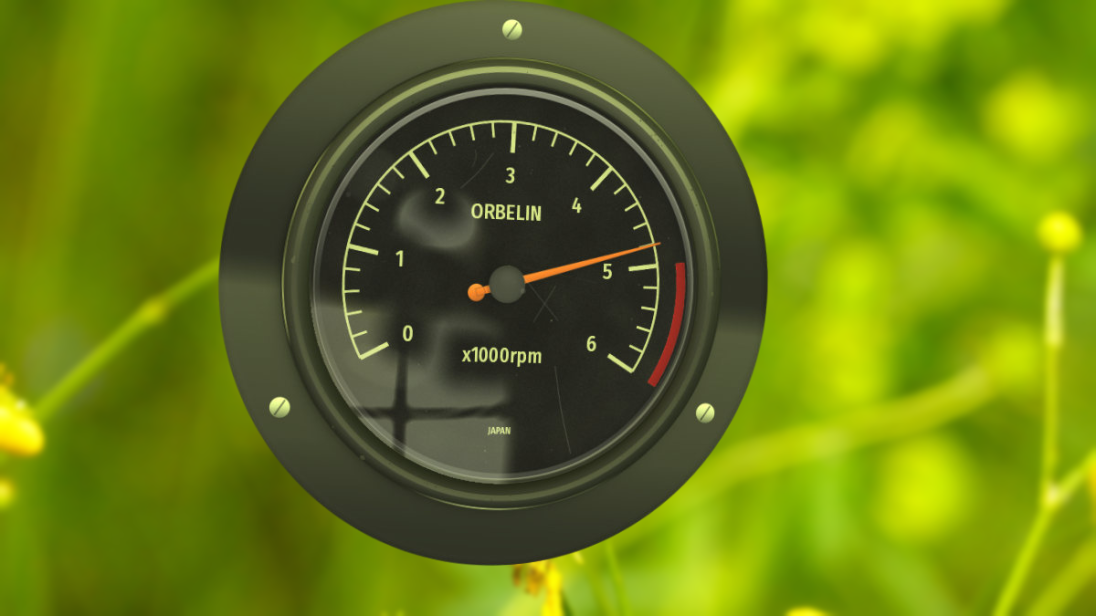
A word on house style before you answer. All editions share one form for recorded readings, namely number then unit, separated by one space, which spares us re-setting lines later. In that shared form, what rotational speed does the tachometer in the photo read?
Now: 4800 rpm
